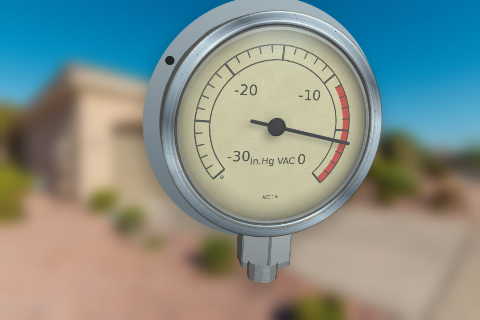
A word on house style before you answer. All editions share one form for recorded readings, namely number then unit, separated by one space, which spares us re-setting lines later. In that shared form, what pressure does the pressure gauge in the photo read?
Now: -4 inHg
